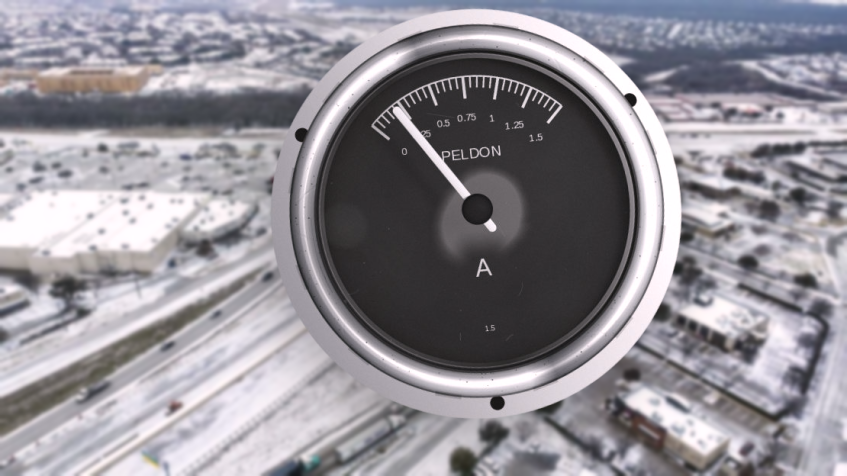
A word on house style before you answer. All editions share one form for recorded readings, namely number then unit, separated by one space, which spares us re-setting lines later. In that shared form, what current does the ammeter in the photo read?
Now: 0.2 A
